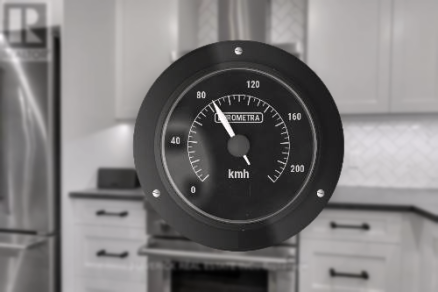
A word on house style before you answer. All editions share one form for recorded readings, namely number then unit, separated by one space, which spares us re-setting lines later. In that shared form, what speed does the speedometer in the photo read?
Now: 85 km/h
